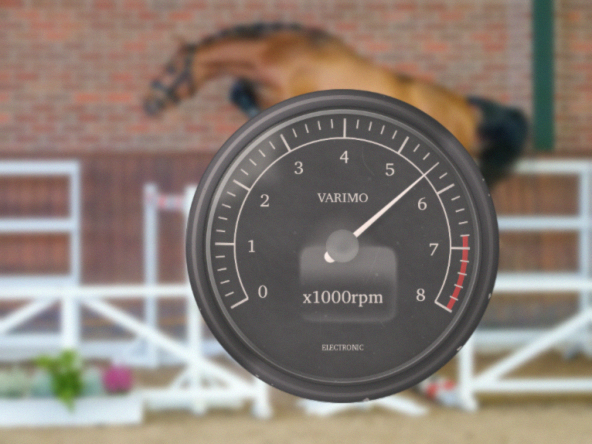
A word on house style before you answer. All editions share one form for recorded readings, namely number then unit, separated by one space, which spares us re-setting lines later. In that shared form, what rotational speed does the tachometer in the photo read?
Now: 5600 rpm
